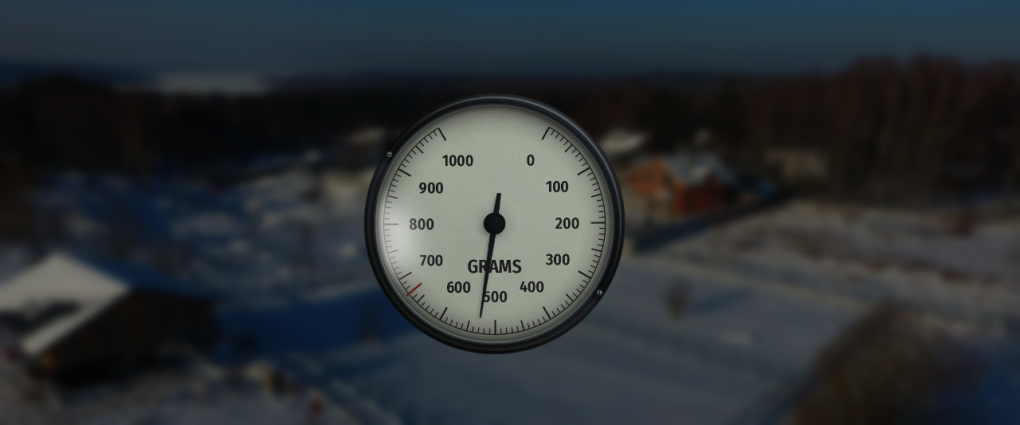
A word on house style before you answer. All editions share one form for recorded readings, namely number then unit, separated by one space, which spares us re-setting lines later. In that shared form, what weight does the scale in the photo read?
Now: 530 g
